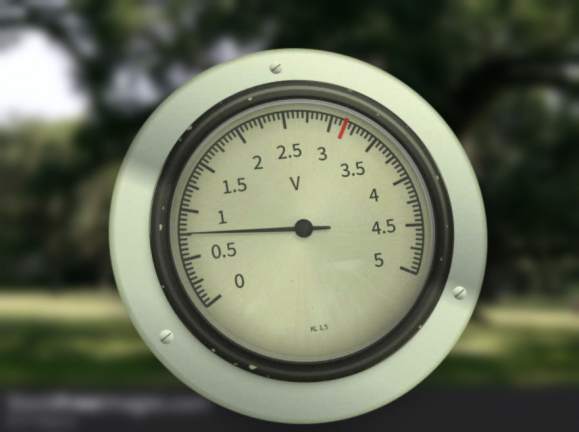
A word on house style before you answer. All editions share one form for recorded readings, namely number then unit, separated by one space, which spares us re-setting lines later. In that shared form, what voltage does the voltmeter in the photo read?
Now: 0.75 V
